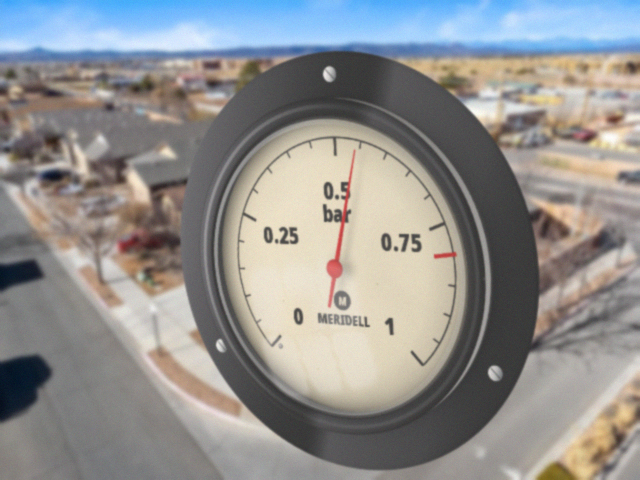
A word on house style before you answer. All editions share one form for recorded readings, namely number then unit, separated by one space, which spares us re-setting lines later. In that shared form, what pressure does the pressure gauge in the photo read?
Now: 0.55 bar
